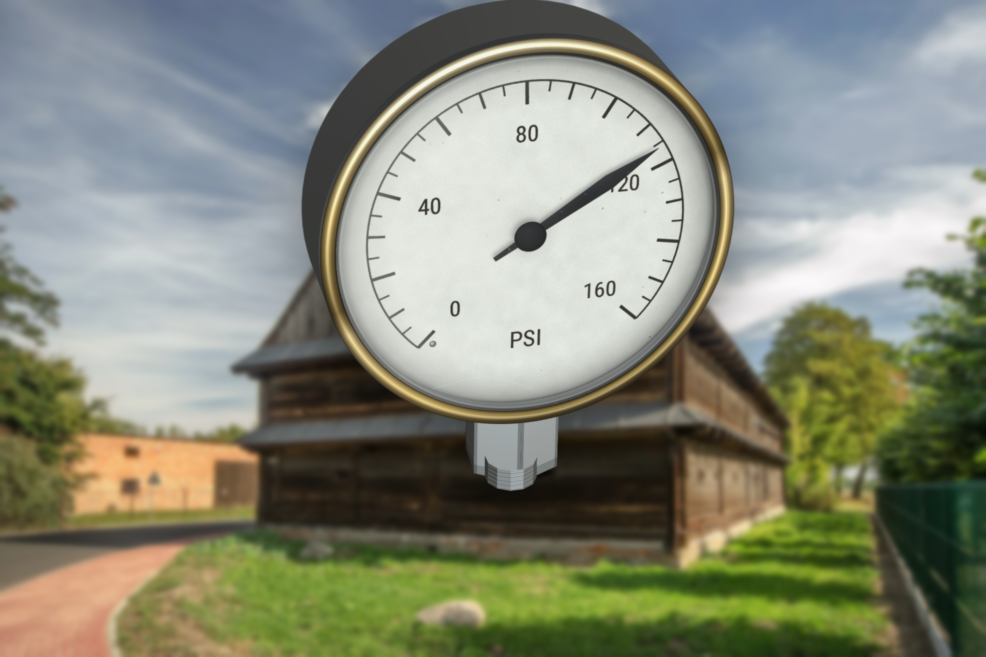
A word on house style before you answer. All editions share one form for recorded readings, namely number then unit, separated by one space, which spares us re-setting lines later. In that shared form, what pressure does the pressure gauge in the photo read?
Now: 115 psi
